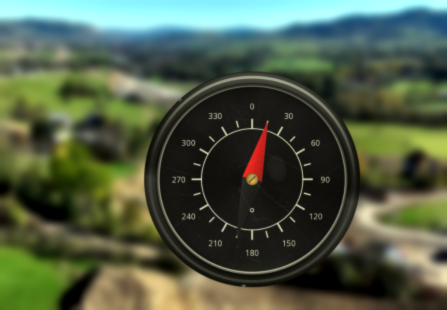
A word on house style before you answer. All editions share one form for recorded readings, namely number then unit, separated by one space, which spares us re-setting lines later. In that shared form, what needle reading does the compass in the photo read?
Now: 15 °
